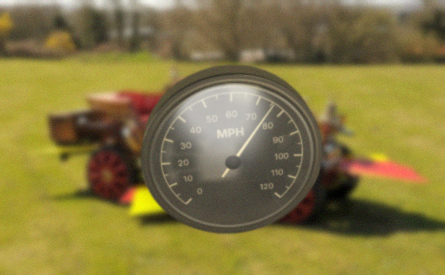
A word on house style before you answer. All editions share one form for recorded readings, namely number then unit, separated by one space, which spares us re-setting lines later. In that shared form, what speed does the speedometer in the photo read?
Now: 75 mph
